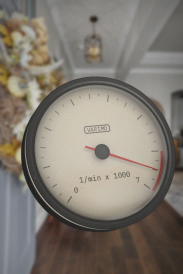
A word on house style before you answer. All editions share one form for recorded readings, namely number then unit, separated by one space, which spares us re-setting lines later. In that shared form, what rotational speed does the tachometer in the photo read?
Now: 6500 rpm
